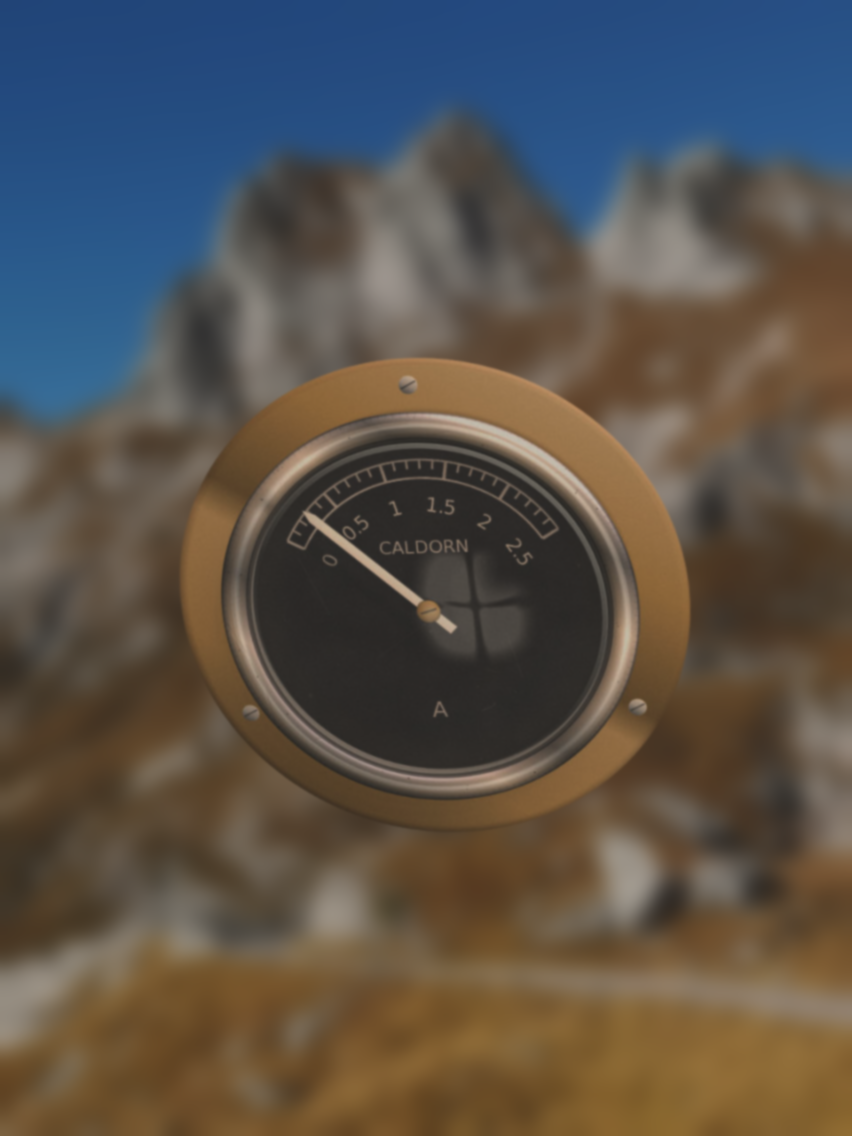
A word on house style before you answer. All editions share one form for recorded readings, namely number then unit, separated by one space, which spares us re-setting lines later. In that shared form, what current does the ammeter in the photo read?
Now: 0.3 A
